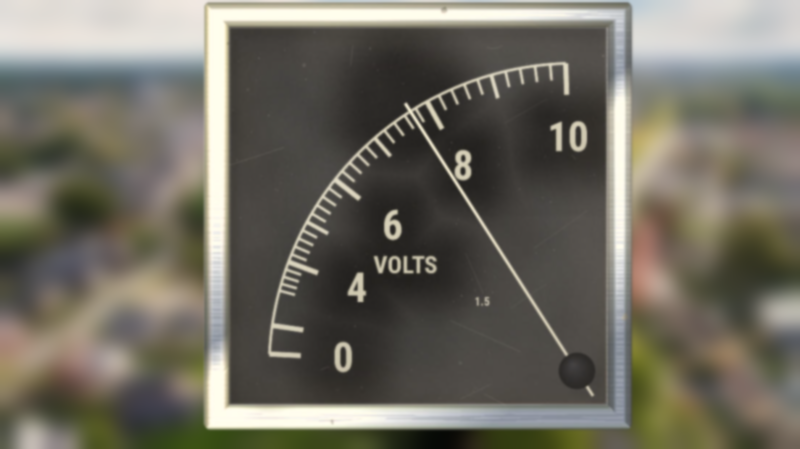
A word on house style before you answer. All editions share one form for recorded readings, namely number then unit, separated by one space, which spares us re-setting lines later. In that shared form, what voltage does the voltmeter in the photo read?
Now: 7.7 V
